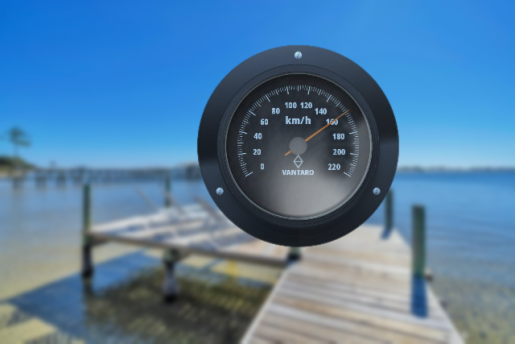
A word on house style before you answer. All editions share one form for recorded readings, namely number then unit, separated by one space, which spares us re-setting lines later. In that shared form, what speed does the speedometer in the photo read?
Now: 160 km/h
